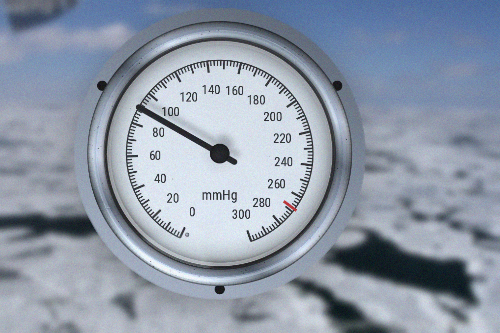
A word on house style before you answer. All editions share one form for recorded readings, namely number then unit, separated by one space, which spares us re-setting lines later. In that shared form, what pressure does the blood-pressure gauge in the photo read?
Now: 90 mmHg
